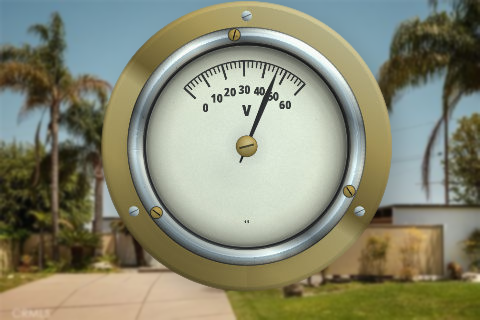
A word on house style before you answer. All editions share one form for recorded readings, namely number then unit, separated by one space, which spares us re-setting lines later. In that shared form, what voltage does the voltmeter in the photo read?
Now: 46 V
